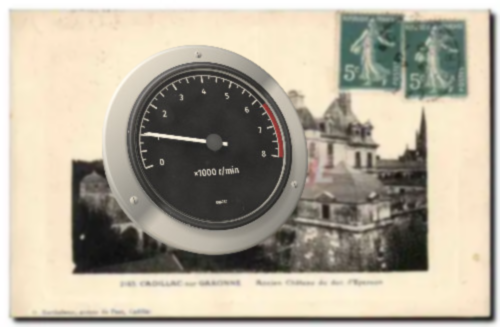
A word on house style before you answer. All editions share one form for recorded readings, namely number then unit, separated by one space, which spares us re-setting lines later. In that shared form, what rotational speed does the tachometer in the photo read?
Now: 1000 rpm
